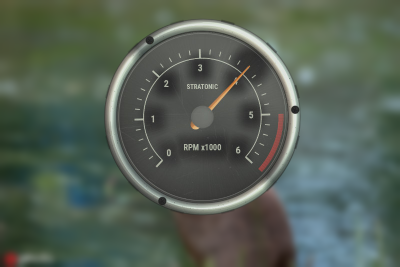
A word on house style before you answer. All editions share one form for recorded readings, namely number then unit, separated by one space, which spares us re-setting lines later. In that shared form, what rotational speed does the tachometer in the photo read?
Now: 4000 rpm
